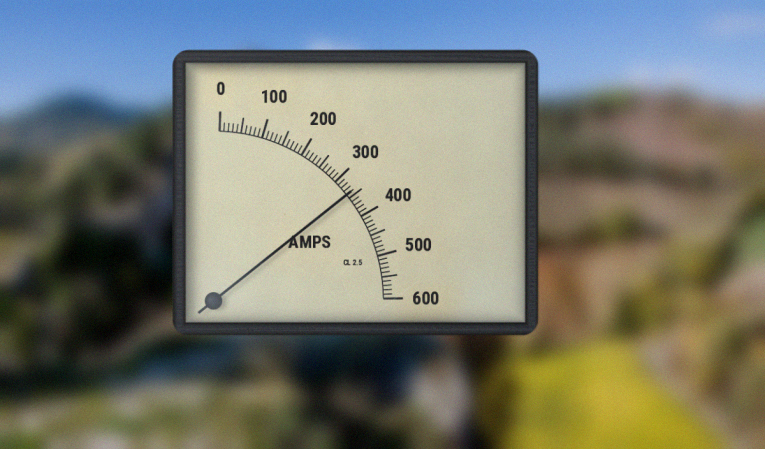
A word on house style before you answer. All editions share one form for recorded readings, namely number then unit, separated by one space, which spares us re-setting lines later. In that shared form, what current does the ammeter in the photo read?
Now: 340 A
